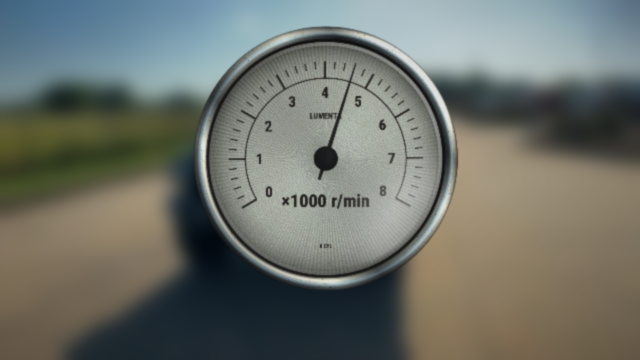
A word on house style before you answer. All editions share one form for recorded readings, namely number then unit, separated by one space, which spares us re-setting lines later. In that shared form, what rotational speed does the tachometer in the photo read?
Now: 4600 rpm
